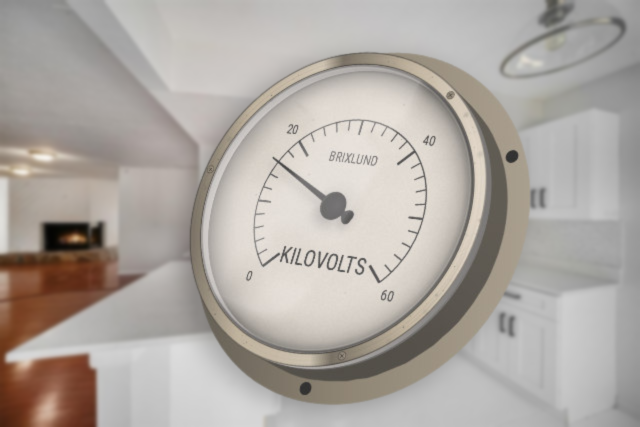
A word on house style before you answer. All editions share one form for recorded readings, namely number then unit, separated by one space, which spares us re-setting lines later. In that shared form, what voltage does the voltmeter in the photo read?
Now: 16 kV
